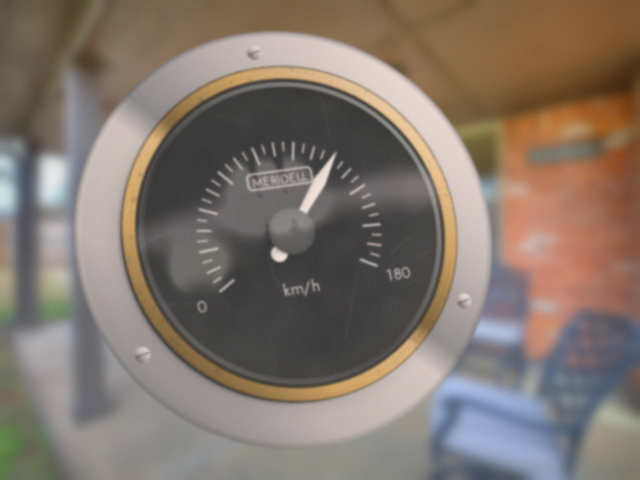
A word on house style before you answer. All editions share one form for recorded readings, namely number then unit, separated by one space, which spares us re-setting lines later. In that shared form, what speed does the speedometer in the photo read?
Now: 120 km/h
